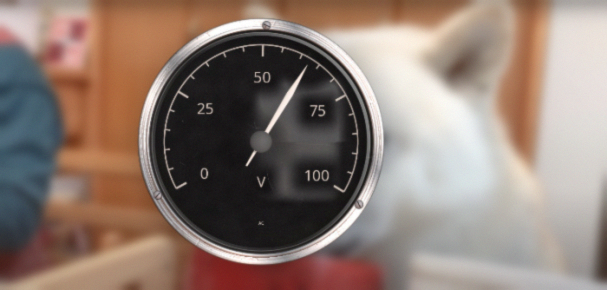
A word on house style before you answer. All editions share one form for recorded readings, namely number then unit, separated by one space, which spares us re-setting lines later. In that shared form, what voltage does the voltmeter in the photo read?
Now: 62.5 V
